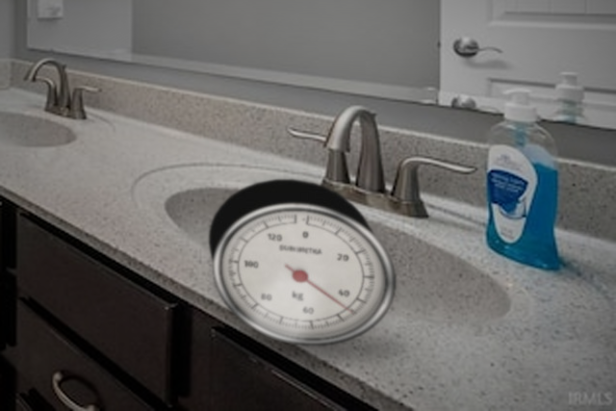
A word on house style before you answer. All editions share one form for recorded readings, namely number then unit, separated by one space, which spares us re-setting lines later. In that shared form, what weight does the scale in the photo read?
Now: 45 kg
